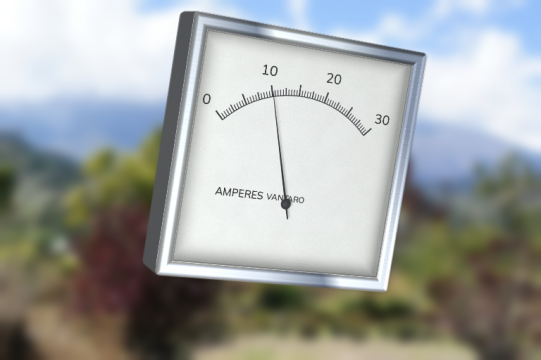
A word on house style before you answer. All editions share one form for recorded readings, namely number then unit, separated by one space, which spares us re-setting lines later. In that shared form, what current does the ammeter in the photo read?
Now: 10 A
